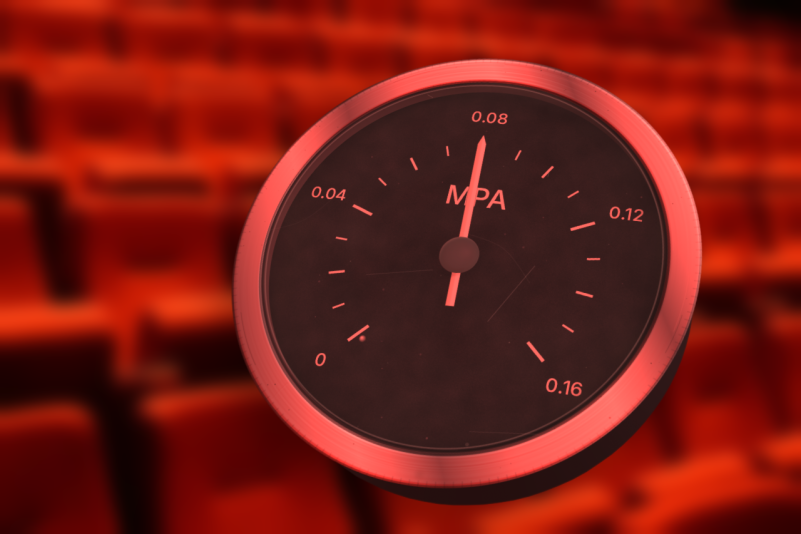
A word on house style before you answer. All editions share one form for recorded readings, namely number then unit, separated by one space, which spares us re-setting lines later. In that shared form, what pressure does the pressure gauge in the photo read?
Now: 0.08 MPa
